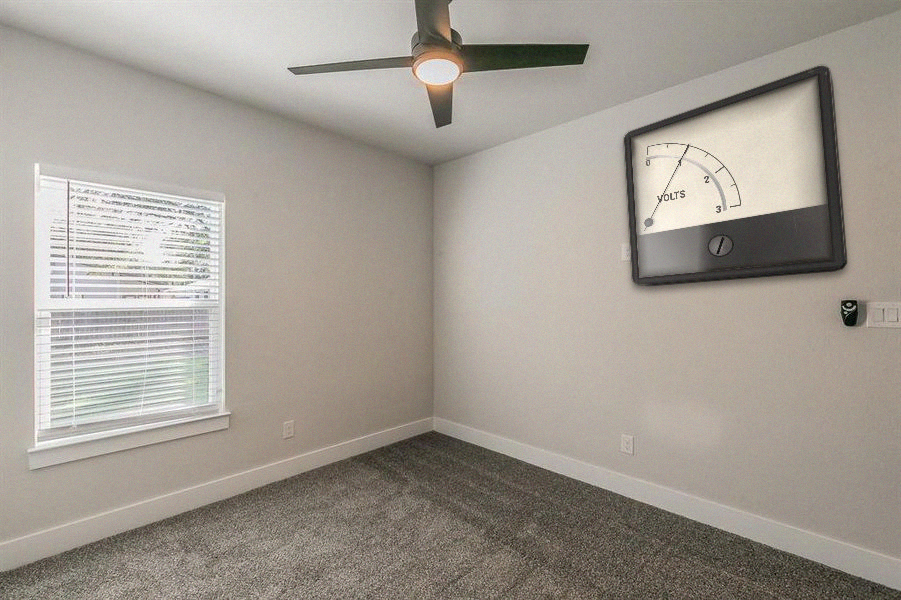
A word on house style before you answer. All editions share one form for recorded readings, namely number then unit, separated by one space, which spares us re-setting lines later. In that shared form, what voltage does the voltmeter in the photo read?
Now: 1 V
